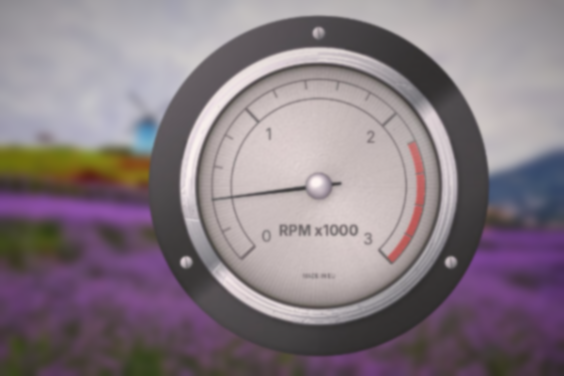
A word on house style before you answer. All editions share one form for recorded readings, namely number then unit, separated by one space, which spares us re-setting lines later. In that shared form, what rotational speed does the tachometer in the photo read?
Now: 400 rpm
